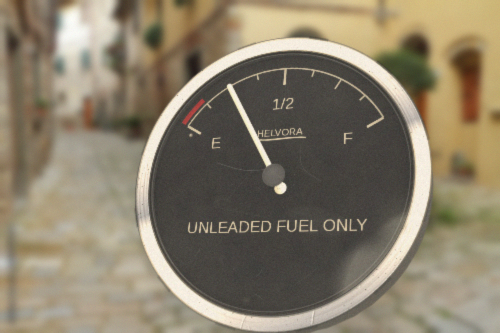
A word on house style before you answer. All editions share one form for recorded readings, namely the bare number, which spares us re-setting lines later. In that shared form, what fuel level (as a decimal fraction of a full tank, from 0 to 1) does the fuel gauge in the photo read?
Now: 0.25
